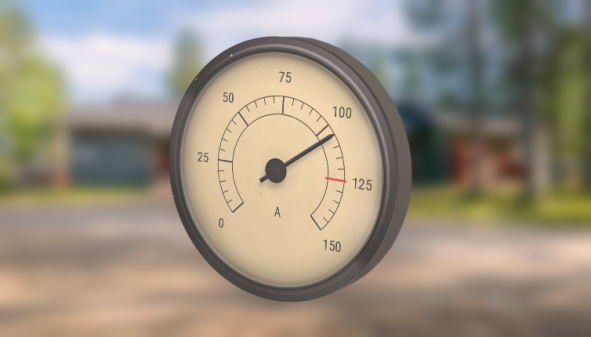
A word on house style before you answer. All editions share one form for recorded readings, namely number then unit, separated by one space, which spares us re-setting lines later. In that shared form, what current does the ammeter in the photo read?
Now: 105 A
